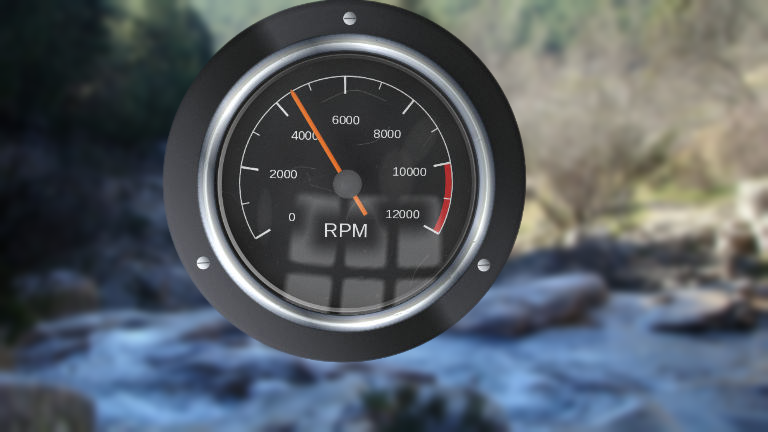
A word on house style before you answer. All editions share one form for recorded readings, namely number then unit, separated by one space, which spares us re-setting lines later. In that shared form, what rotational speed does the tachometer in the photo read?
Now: 4500 rpm
